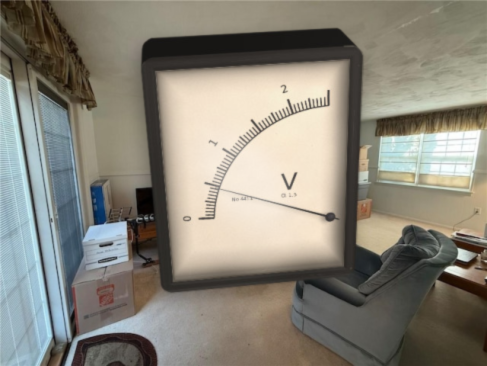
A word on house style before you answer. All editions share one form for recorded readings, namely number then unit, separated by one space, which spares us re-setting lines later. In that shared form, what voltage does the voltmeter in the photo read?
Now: 0.5 V
